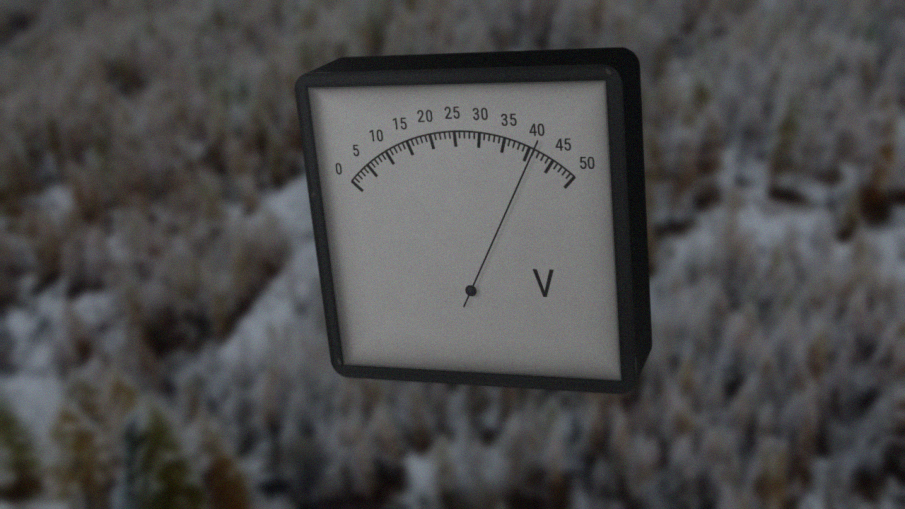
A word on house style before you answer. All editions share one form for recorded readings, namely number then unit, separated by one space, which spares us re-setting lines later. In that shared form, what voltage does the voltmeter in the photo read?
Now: 41 V
